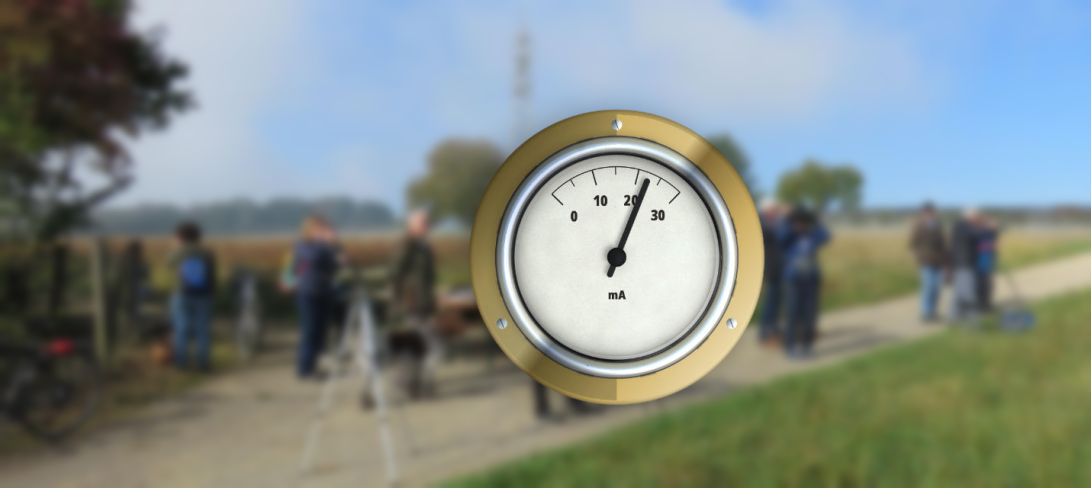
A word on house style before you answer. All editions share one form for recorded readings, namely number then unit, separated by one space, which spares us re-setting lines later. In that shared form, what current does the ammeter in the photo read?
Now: 22.5 mA
